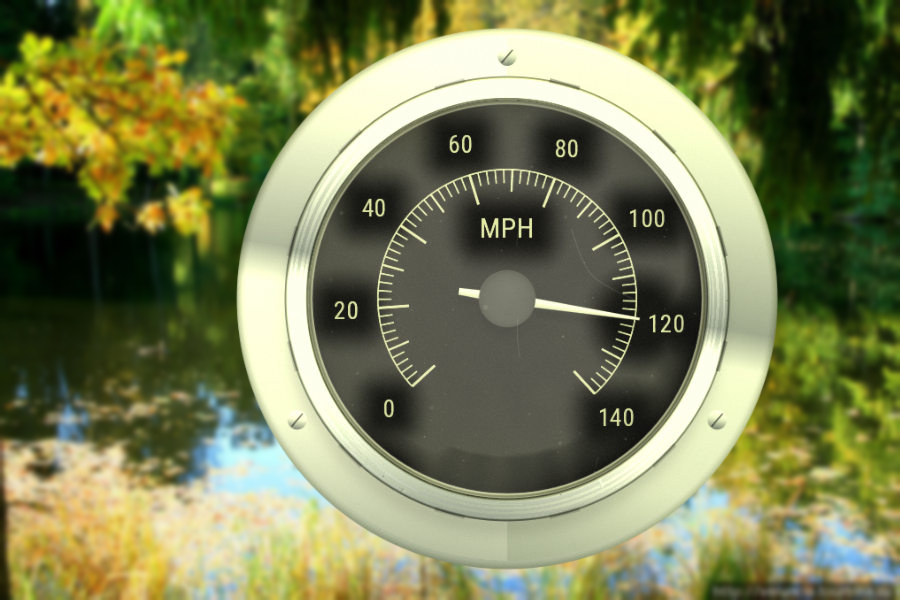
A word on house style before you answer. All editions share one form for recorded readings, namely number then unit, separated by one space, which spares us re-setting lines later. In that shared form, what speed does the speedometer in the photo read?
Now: 120 mph
